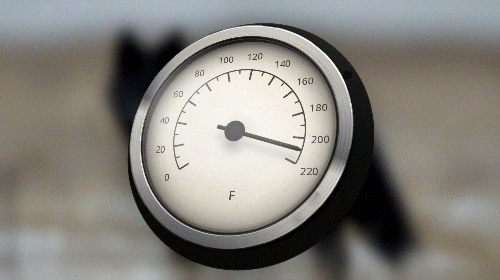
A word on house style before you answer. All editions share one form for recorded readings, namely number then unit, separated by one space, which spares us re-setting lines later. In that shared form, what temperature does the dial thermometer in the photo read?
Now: 210 °F
